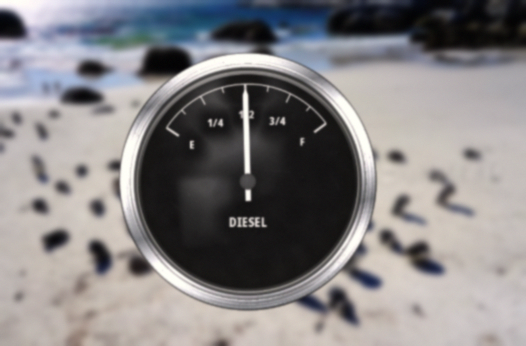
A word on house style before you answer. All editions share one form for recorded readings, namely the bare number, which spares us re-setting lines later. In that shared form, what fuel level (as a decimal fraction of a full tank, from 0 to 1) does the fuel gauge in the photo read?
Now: 0.5
